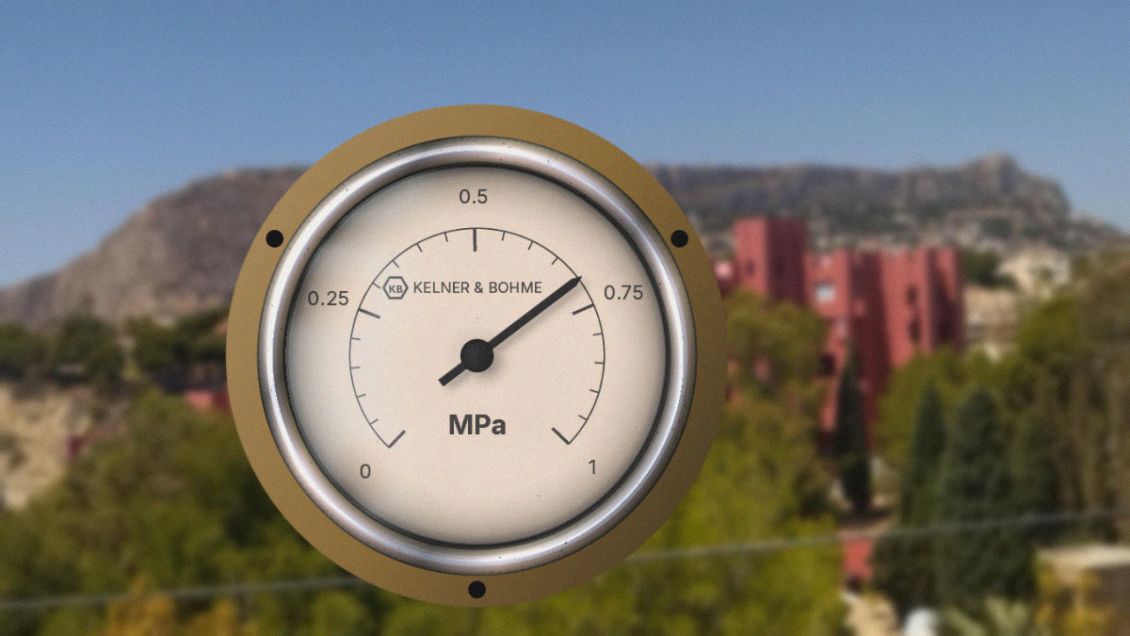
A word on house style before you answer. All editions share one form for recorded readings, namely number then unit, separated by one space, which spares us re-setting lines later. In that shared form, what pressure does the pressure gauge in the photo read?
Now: 0.7 MPa
